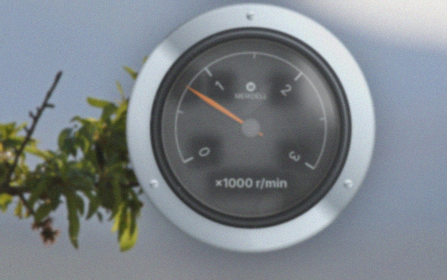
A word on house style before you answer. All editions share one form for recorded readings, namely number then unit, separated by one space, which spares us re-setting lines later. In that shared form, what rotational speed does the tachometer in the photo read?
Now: 750 rpm
